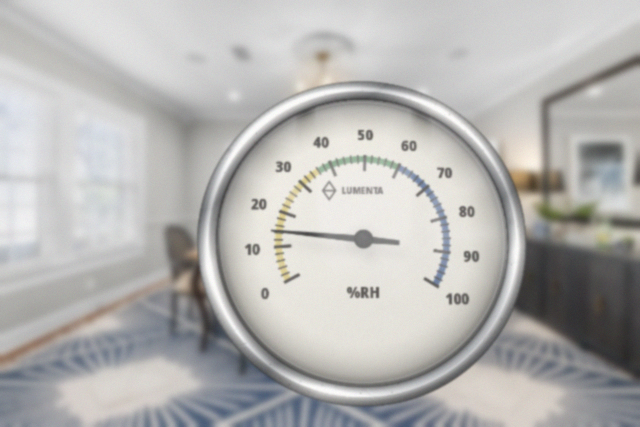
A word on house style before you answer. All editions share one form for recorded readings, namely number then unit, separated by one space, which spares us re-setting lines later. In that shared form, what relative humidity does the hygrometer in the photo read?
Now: 14 %
